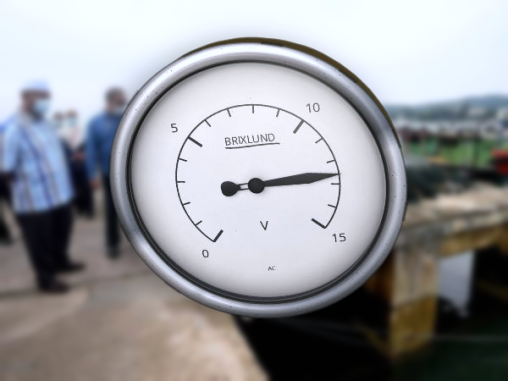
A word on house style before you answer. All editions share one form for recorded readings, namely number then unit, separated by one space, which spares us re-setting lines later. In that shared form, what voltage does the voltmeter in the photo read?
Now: 12.5 V
